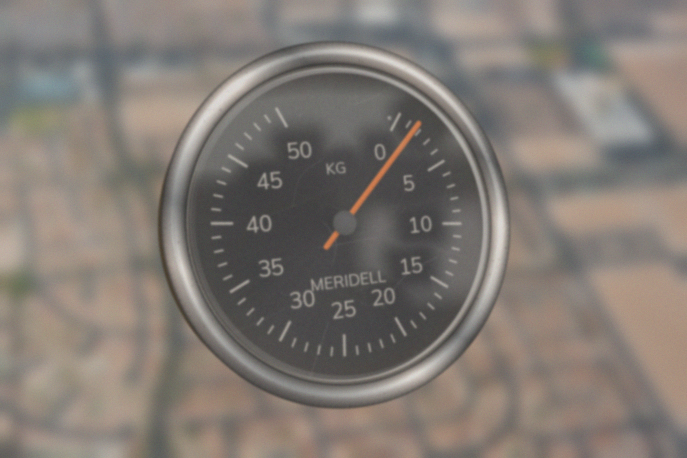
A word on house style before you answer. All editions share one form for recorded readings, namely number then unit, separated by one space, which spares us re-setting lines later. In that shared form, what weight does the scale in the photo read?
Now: 1.5 kg
